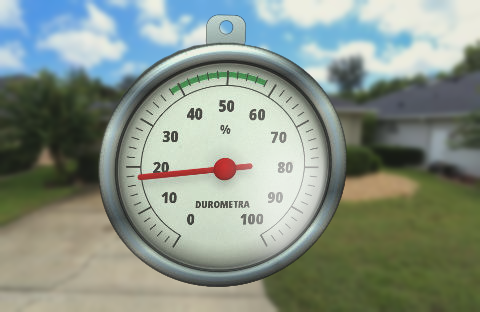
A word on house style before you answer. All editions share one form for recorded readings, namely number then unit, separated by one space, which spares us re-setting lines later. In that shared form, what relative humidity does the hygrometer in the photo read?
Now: 18 %
